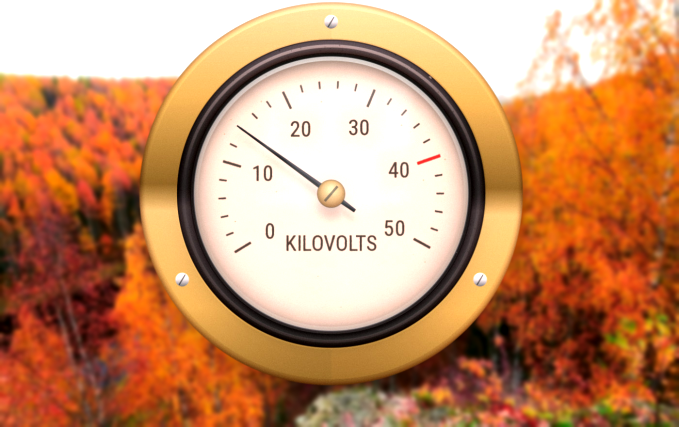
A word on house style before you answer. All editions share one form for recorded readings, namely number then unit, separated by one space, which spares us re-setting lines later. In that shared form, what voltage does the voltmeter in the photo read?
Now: 14 kV
